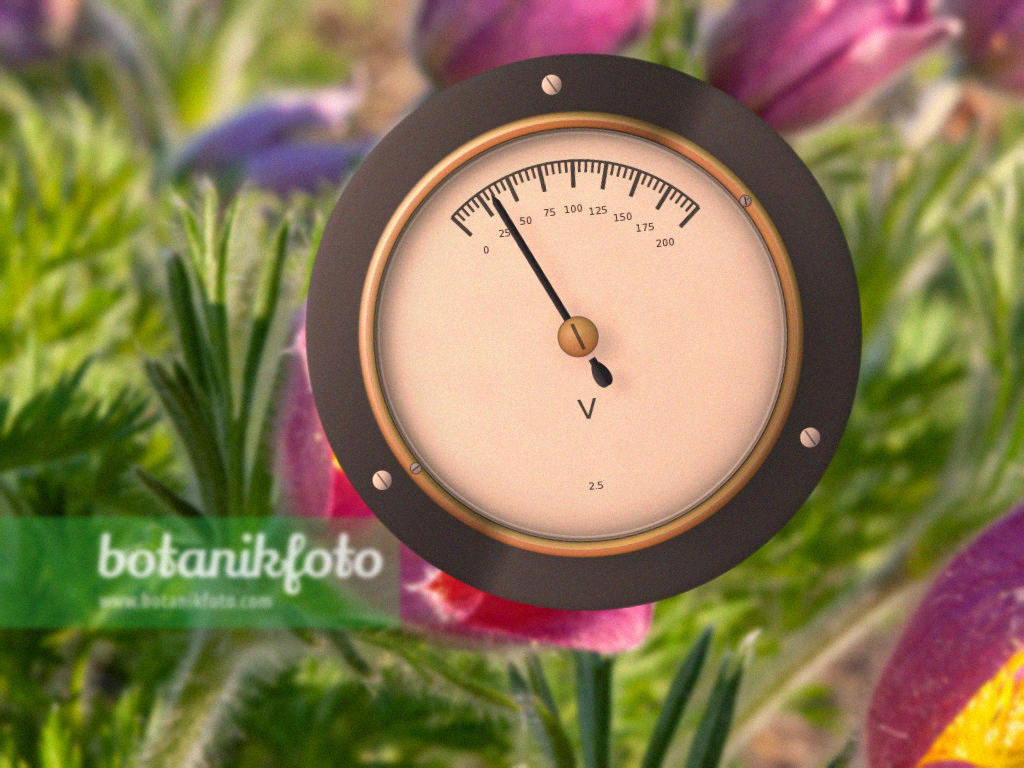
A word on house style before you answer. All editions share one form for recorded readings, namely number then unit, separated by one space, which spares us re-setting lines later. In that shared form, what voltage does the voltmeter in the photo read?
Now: 35 V
